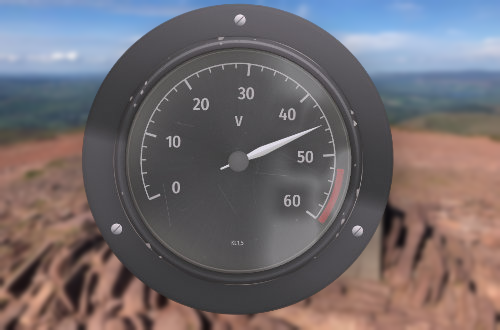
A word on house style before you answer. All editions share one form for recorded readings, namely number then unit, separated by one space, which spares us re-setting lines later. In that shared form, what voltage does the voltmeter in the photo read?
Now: 45 V
